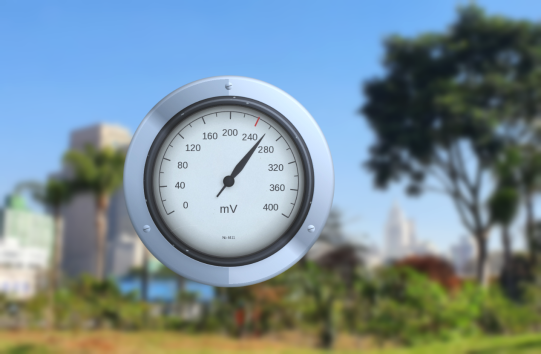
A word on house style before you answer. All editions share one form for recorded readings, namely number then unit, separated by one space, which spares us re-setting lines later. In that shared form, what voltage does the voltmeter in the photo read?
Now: 260 mV
